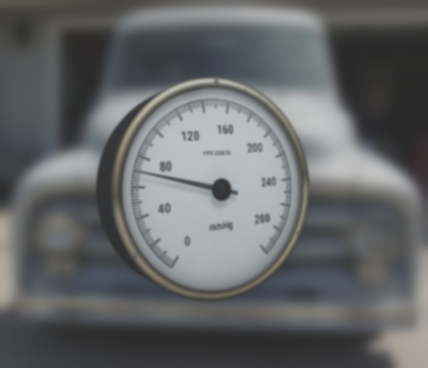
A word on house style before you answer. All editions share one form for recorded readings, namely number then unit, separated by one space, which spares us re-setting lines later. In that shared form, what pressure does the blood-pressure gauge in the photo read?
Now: 70 mmHg
